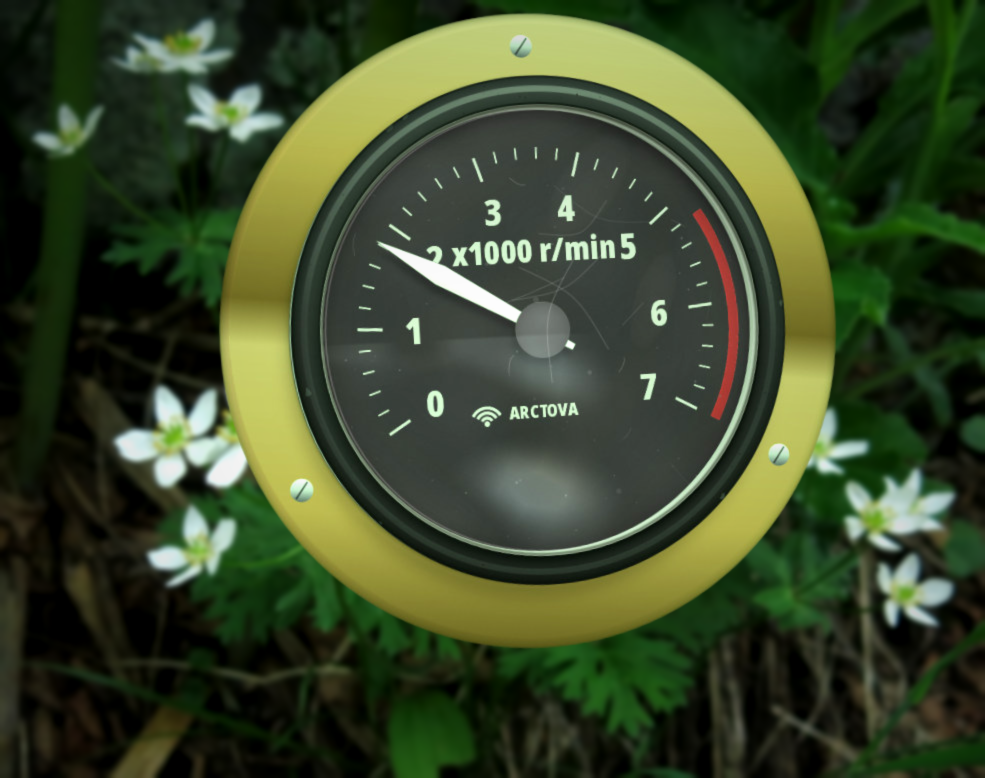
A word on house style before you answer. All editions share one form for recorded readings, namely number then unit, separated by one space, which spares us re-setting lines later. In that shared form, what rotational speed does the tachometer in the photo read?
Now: 1800 rpm
